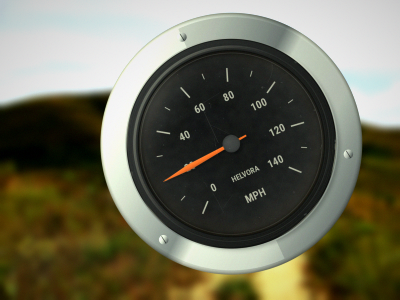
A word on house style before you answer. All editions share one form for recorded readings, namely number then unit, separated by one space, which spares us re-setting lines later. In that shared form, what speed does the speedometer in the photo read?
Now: 20 mph
